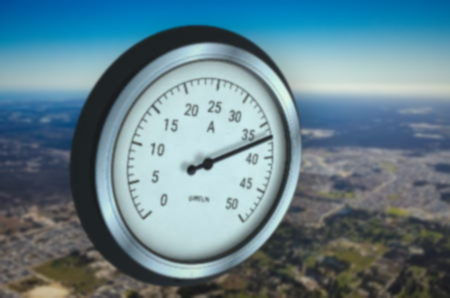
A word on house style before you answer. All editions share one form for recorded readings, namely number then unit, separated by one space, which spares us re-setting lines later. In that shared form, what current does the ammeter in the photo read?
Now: 37 A
